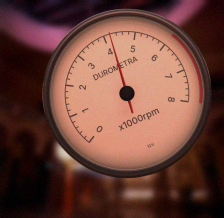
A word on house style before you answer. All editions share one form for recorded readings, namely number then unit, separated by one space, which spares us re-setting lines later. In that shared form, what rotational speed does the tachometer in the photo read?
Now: 4200 rpm
